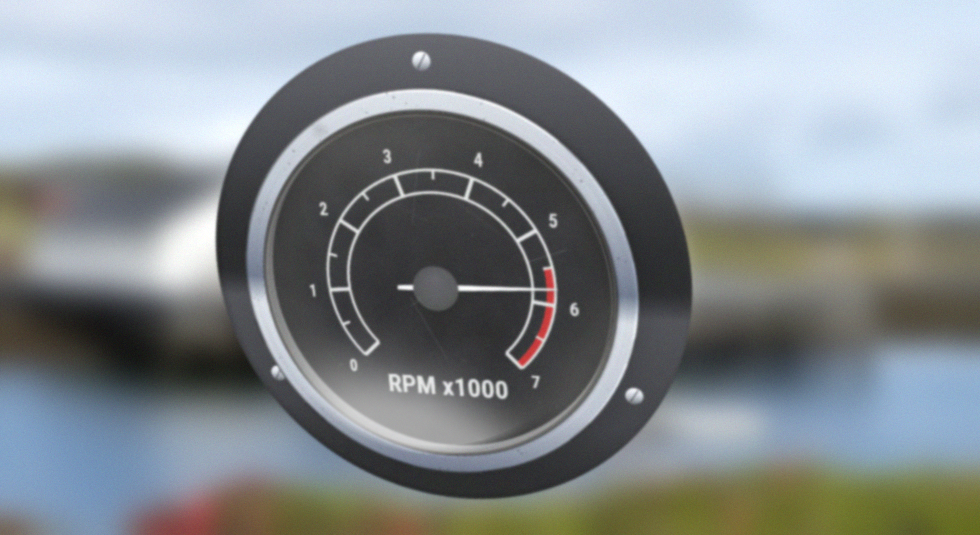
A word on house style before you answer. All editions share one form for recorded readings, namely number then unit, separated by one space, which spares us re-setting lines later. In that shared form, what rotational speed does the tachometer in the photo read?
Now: 5750 rpm
